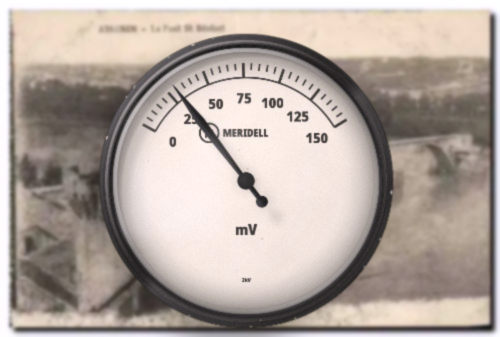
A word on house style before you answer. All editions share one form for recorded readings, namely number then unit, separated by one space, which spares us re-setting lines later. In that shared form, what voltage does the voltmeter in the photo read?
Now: 30 mV
